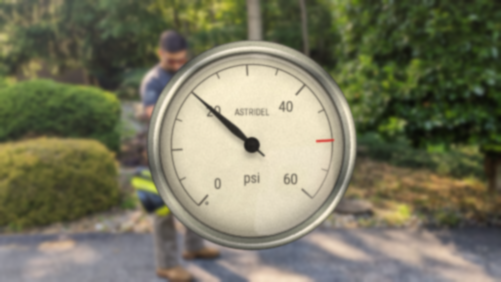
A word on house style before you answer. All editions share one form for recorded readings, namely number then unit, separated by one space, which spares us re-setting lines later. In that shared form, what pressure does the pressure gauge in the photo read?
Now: 20 psi
